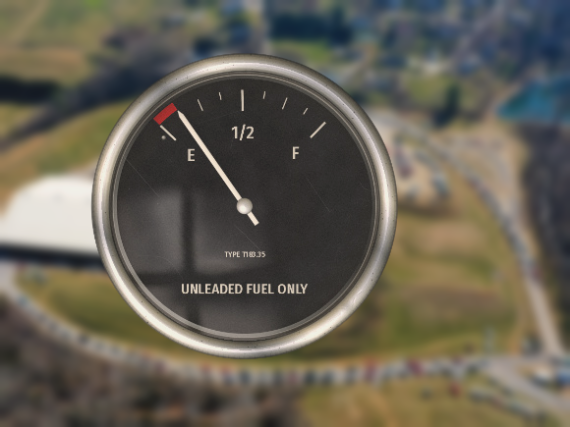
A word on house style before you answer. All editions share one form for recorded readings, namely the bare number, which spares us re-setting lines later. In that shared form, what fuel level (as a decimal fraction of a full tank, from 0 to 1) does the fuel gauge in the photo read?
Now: 0.125
